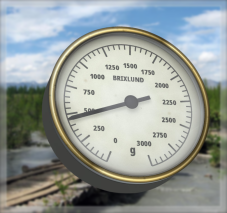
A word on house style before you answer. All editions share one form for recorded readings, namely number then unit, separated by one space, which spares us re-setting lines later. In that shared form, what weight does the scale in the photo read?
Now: 450 g
